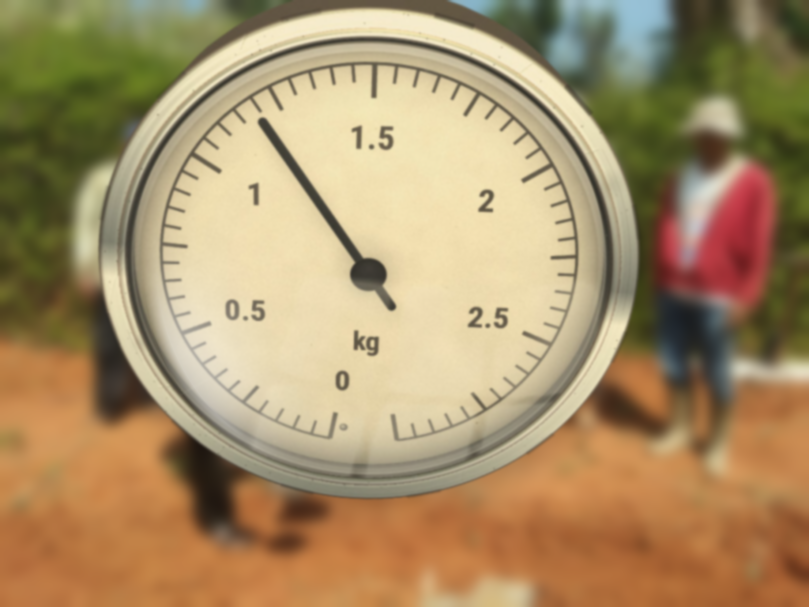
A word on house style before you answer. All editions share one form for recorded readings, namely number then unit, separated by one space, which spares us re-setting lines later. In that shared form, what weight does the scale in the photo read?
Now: 1.2 kg
